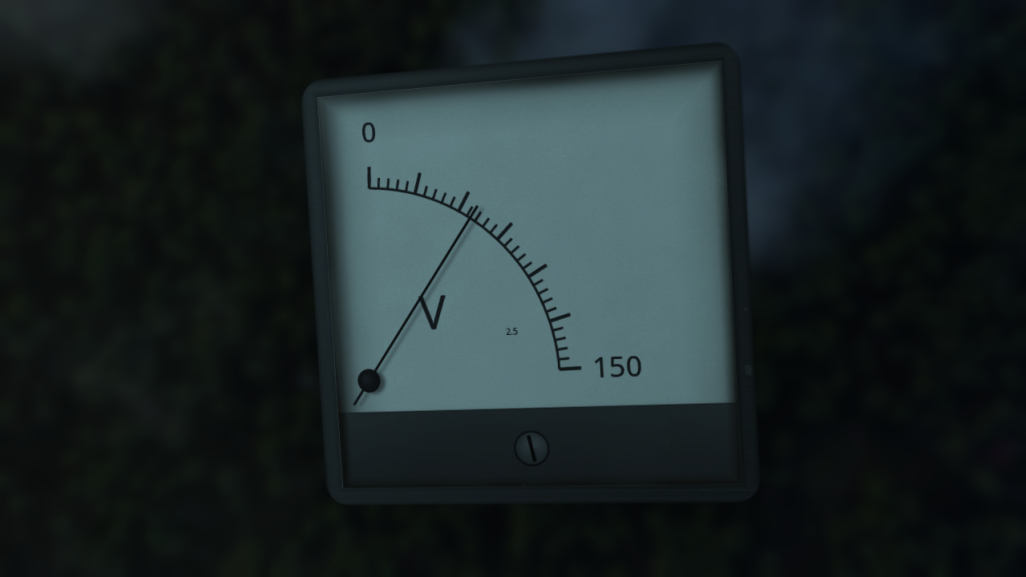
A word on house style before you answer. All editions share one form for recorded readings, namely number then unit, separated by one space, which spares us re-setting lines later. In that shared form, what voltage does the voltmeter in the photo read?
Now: 57.5 V
